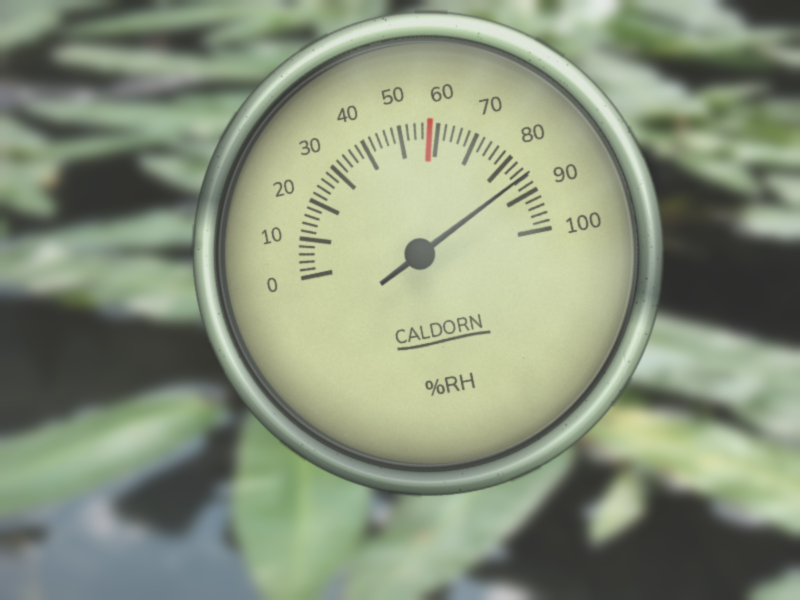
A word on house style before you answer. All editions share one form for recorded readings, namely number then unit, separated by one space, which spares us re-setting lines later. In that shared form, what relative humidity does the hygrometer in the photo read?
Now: 86 %
